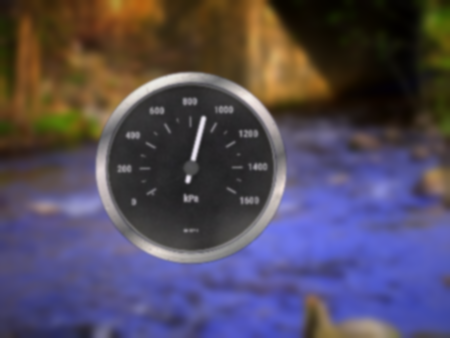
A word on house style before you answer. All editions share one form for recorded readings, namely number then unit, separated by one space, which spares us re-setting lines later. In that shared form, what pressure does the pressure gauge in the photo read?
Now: 900 kPa
